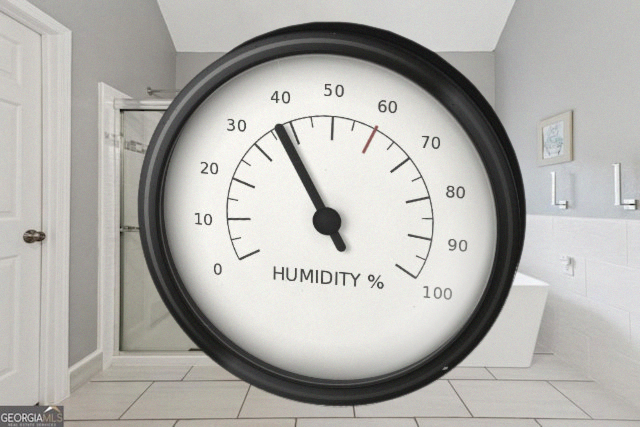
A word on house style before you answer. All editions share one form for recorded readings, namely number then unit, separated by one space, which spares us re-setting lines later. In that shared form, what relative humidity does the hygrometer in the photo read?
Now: 37.5 %
